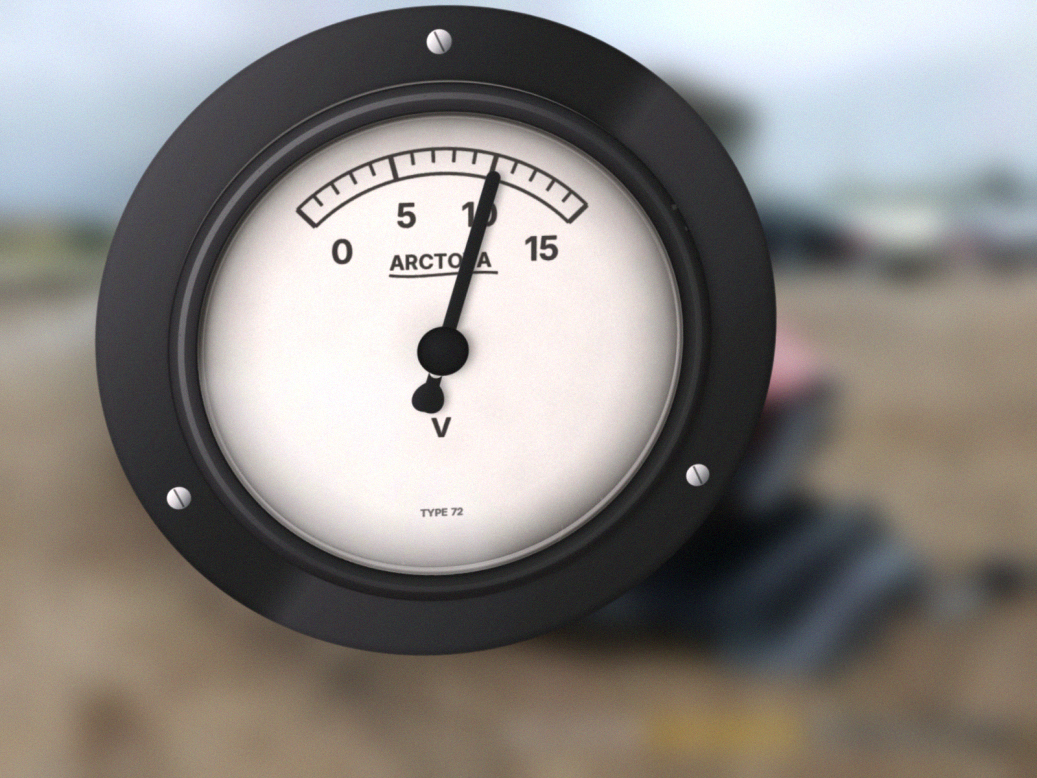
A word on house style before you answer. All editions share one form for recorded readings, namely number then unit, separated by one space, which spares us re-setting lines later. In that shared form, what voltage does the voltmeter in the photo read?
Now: 10 V
